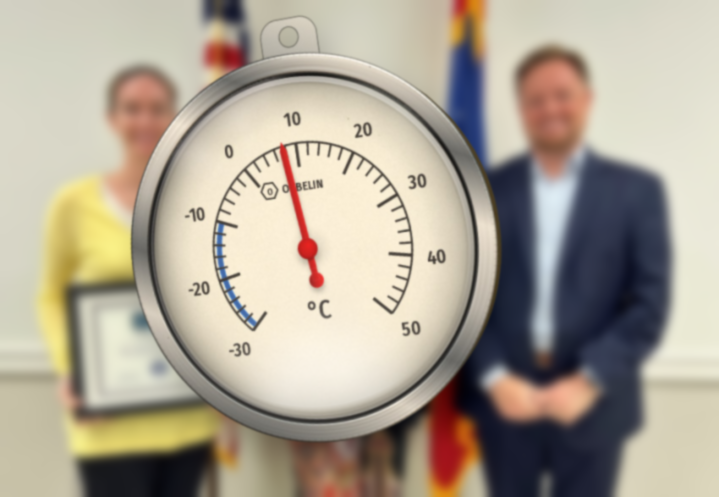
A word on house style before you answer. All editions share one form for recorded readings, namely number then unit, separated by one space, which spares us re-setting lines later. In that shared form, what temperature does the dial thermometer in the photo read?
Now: 8 °C
